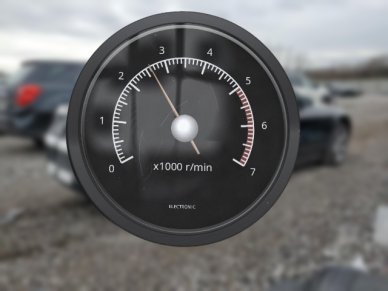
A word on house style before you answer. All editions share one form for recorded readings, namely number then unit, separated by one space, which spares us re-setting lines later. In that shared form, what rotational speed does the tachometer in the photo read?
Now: 2600 rpm
